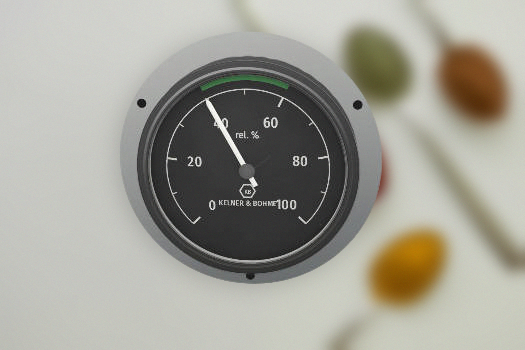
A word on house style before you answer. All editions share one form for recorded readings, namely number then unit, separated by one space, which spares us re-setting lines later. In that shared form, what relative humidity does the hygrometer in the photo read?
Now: 40 %
